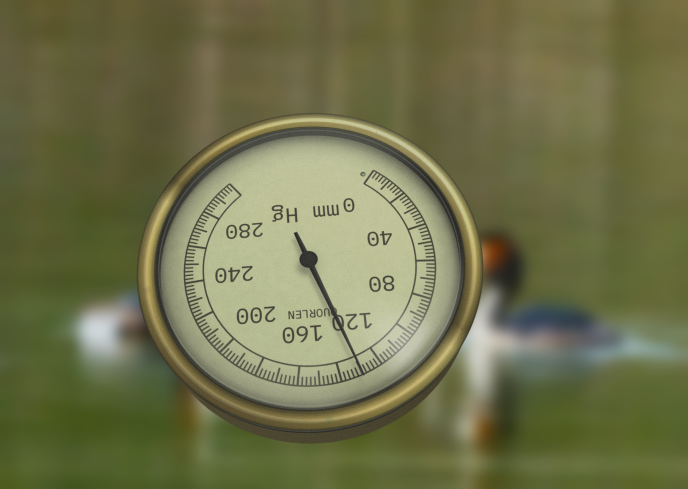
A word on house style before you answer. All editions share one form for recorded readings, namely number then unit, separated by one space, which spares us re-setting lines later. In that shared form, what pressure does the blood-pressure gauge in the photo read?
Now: 130 mmHg
